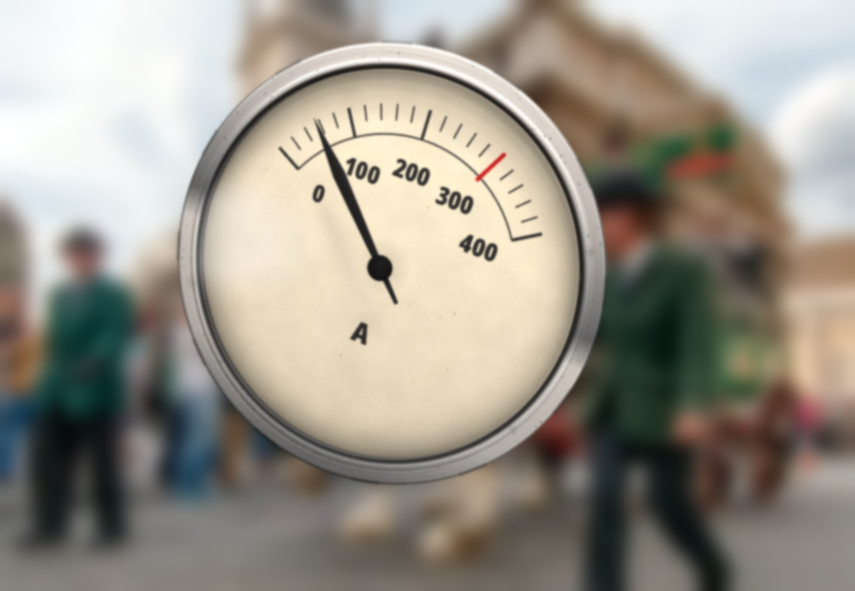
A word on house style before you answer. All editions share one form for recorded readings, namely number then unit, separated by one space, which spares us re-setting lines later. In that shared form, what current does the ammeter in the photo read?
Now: 60 A
